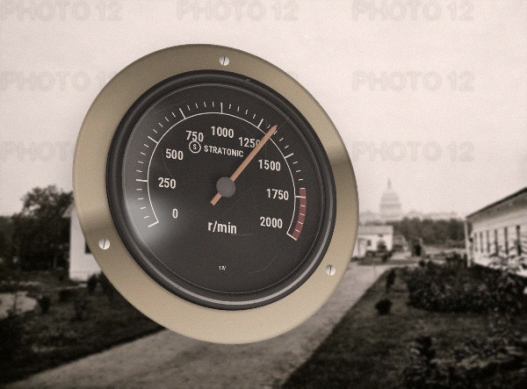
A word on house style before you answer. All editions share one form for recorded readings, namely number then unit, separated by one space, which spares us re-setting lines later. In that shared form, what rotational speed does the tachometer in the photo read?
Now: 1325 rpm
